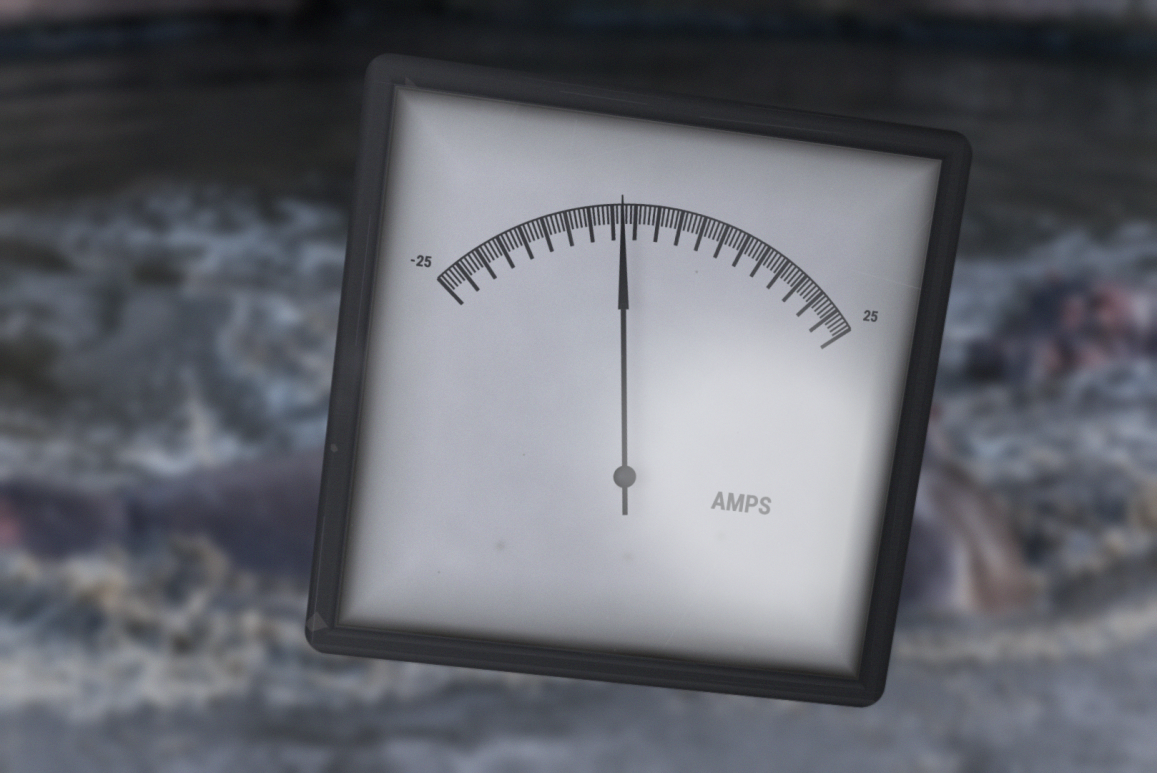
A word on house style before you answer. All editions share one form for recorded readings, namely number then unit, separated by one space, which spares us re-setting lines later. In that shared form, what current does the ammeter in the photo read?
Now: -4 A
